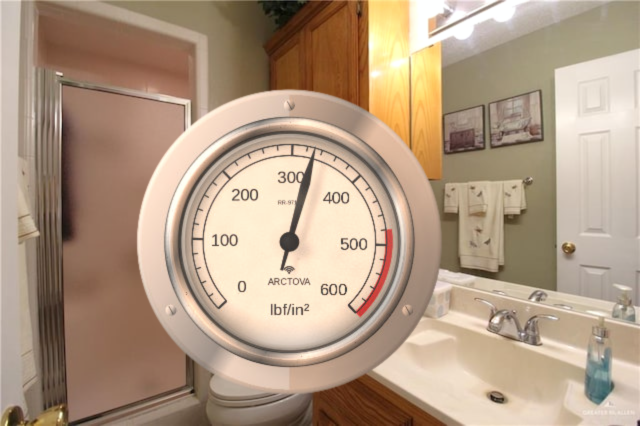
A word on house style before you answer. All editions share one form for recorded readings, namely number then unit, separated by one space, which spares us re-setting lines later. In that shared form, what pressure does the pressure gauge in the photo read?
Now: 330 psi
